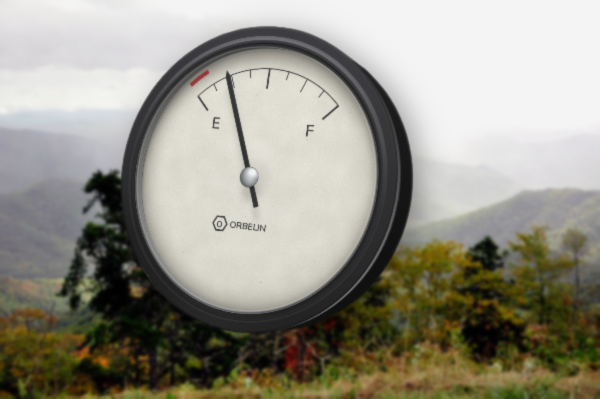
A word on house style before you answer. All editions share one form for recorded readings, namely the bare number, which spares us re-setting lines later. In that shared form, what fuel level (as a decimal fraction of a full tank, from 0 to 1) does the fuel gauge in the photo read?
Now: 0.25
